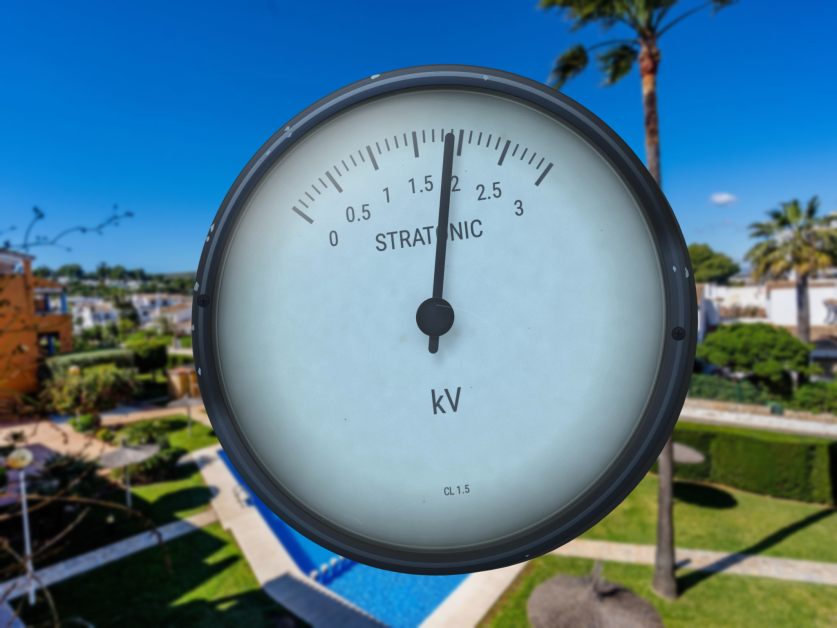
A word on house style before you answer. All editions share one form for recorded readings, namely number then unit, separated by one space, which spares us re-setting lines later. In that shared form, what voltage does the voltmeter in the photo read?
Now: 1.9 kV
